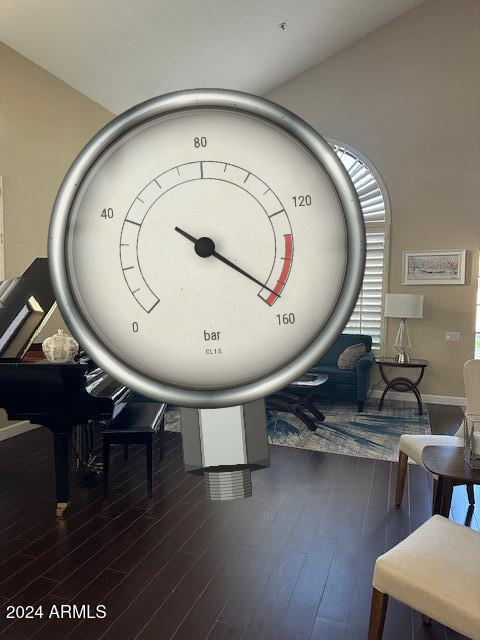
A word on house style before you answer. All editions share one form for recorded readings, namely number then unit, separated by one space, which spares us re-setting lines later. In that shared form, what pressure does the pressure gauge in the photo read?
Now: 155 bar
